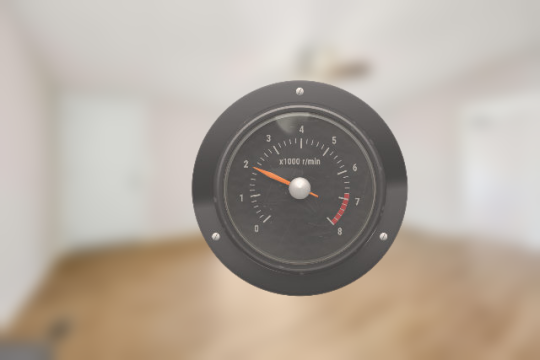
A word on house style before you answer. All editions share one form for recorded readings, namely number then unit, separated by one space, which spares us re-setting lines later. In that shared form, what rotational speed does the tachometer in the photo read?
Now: 2000 rpm
